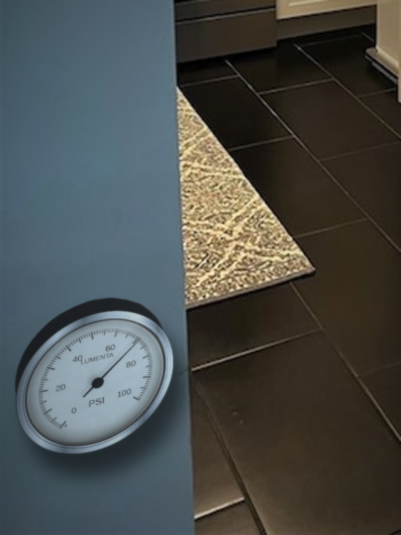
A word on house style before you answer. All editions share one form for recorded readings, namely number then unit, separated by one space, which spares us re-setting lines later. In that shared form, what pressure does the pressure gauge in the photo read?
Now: 70 psi
